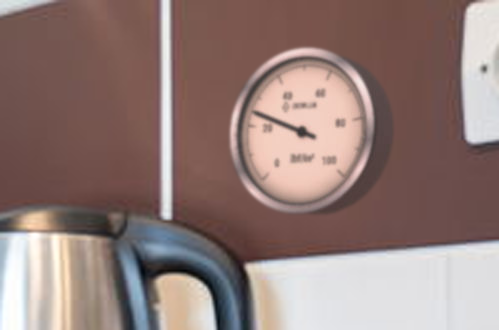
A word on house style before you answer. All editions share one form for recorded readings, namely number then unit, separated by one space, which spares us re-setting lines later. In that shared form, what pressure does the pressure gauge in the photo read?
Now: 25 psi
